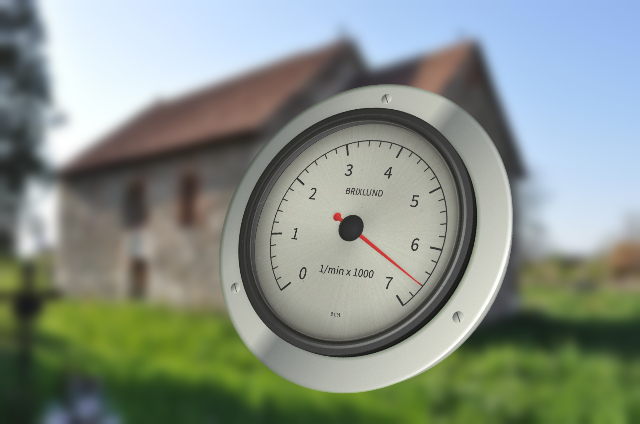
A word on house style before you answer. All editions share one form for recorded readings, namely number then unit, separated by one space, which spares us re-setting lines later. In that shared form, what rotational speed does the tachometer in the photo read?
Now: 6600 rpm
